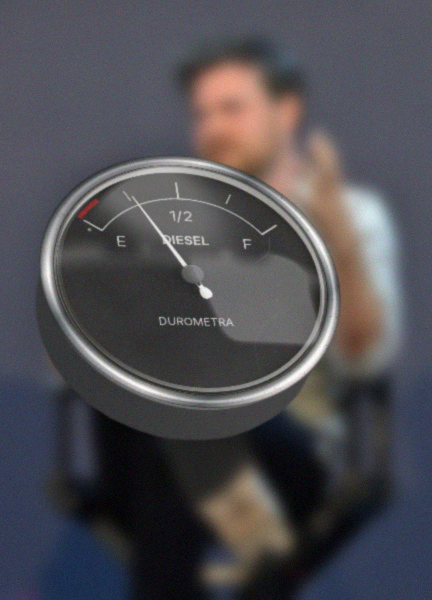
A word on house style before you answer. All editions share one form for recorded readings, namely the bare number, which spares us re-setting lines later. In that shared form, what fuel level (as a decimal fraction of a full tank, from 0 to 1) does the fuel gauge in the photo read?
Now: 0.25
